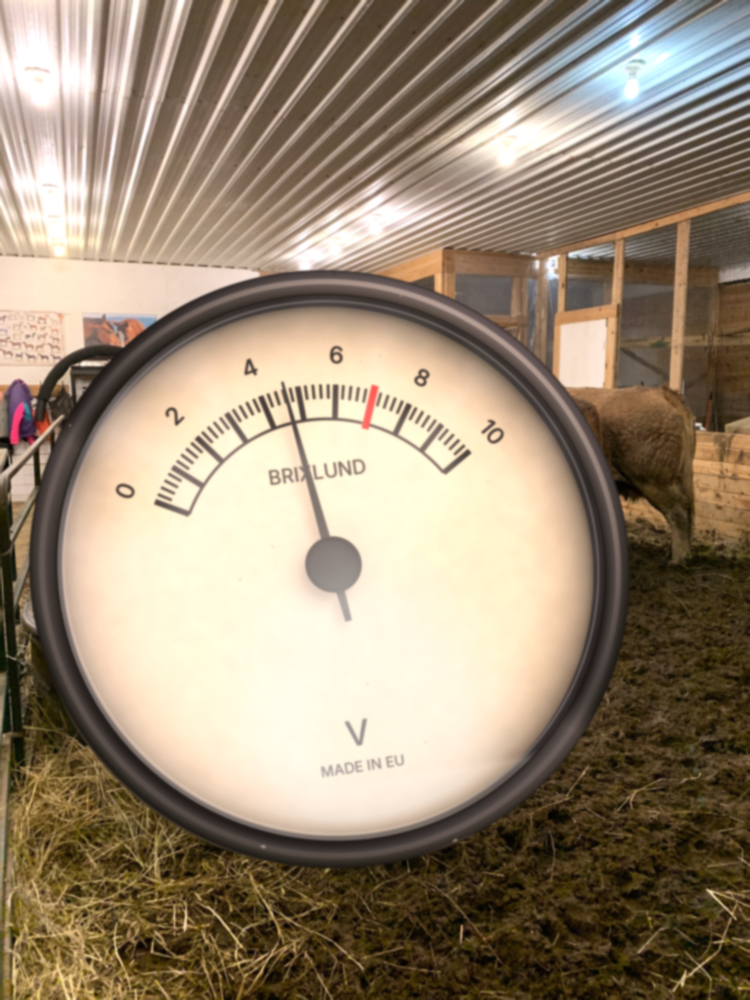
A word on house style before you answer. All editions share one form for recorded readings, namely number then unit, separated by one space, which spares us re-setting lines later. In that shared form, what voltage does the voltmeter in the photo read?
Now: 4.6 V
